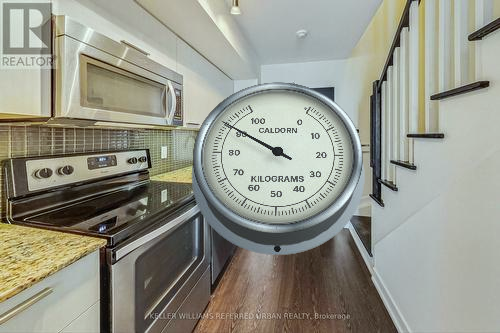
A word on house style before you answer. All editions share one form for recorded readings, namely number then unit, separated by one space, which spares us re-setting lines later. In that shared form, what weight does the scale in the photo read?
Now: 90 kg
